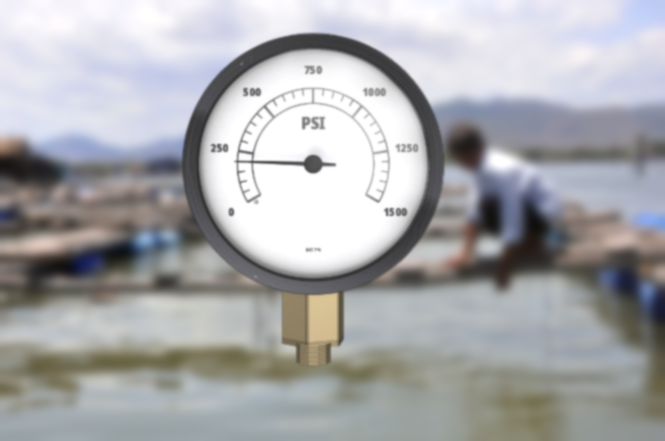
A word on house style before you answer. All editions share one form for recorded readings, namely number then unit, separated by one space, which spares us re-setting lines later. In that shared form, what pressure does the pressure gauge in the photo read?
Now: 200 psi
